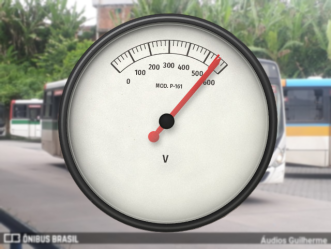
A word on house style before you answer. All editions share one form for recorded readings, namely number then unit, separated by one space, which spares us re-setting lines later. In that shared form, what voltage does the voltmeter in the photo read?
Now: 560 V
